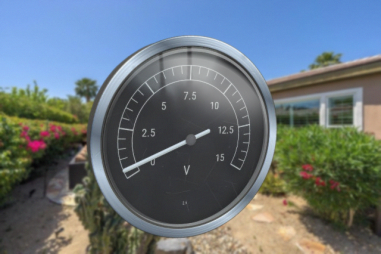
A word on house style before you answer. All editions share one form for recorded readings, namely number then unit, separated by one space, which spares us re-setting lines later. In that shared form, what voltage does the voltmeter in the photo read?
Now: 0.5 V
